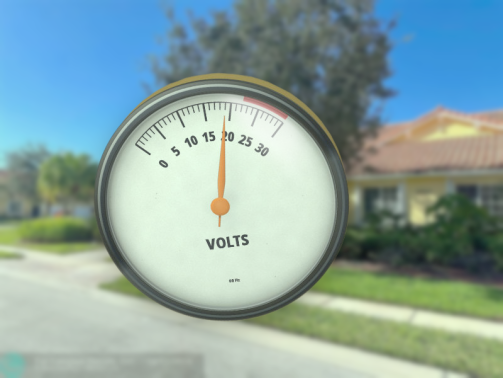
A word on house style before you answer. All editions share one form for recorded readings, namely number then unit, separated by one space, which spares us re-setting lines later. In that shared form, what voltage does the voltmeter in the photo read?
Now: 19 V
